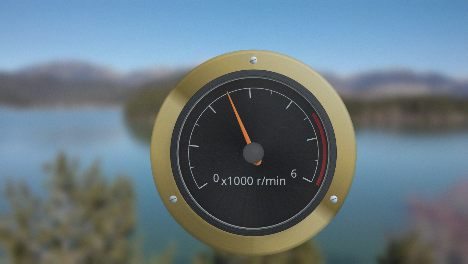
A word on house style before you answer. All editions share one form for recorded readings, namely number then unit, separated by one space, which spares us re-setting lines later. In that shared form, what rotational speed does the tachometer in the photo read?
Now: 2500 rpm
